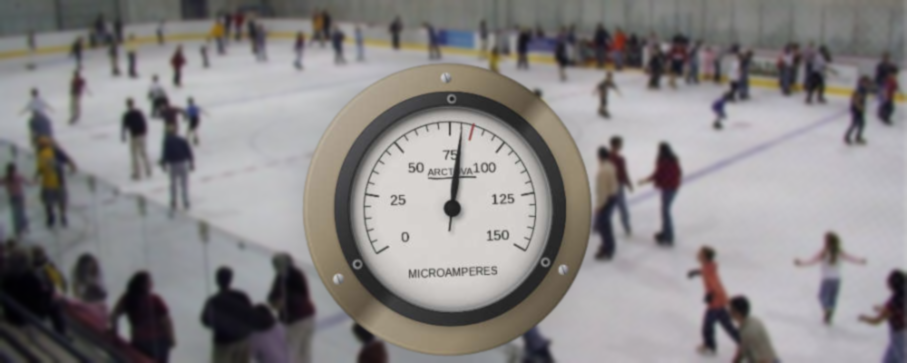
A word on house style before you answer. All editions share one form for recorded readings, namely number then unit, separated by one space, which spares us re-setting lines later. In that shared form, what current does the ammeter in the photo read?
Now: 80 µA
